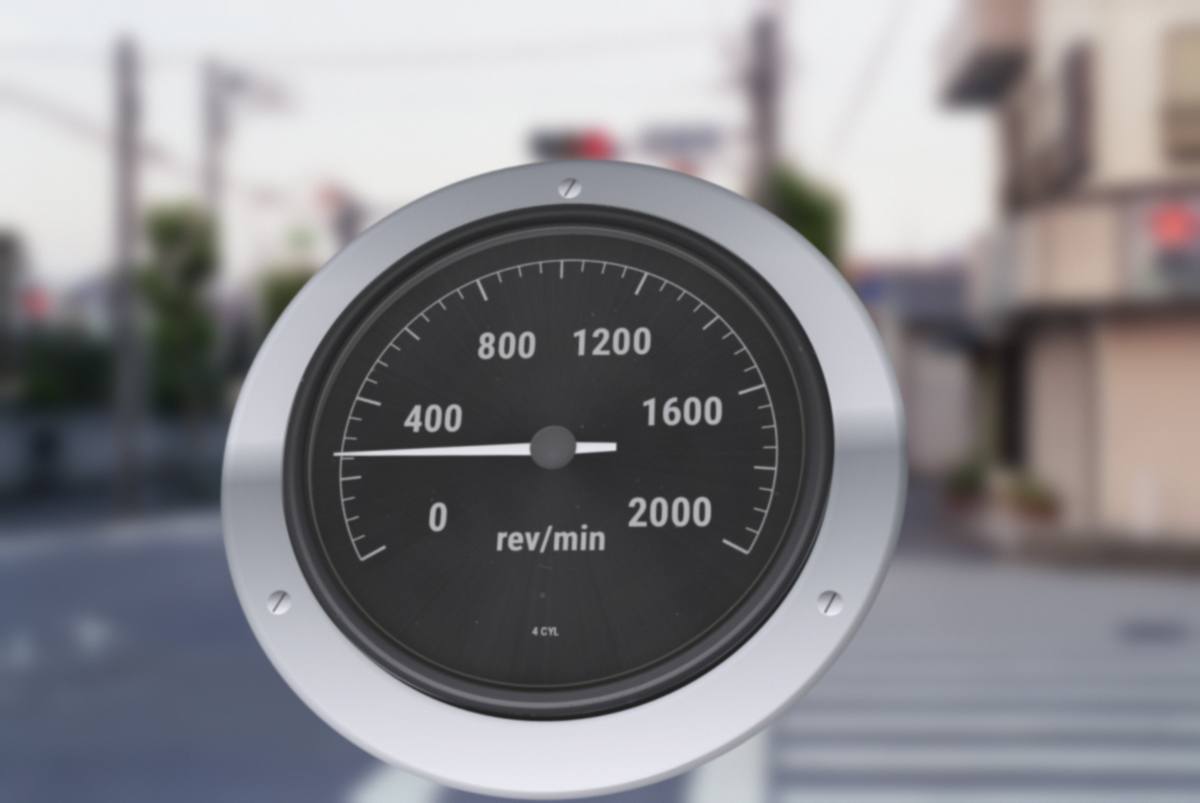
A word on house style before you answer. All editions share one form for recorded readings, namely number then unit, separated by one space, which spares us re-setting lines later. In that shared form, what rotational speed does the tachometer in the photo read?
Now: 250 rpm
